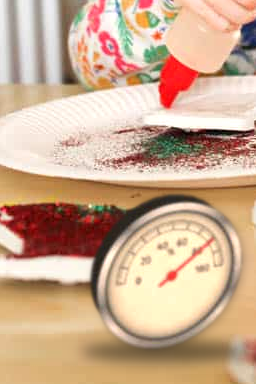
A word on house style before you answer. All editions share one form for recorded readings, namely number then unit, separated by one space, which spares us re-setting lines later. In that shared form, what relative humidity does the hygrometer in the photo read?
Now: 80 %
